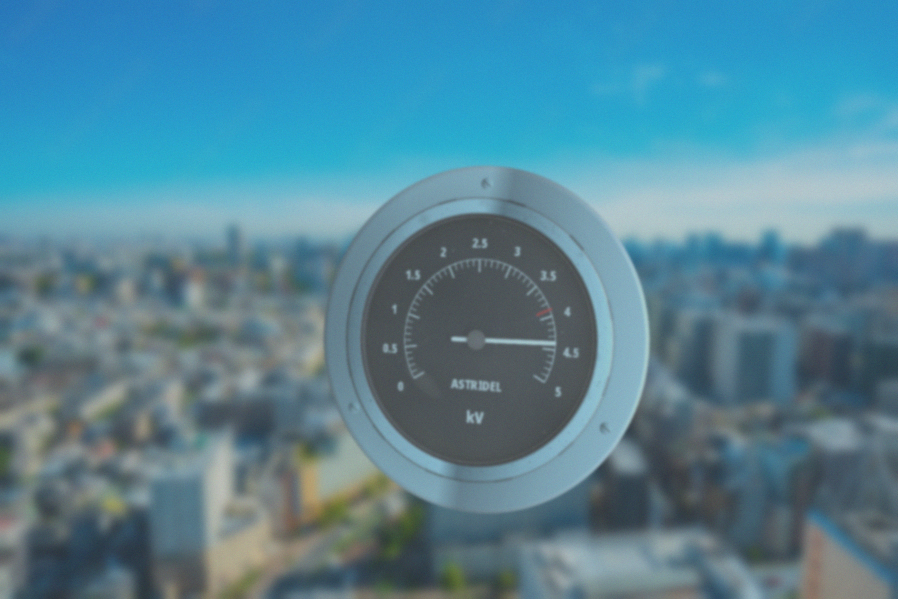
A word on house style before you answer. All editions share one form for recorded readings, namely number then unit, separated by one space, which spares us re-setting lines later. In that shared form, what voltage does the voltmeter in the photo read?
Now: 4.4 kV
